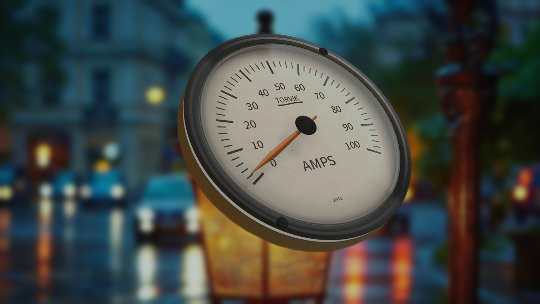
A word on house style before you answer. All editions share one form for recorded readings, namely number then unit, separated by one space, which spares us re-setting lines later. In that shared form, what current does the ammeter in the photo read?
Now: 2 A
